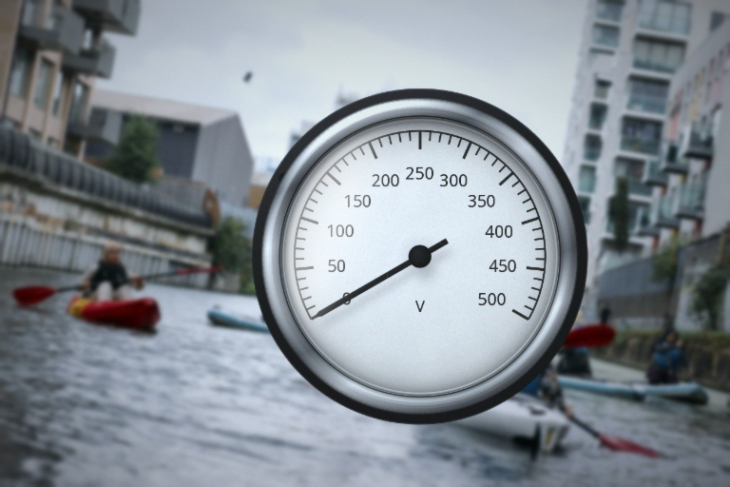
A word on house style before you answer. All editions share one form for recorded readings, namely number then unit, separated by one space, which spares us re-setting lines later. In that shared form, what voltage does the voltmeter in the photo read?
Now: 0 V
